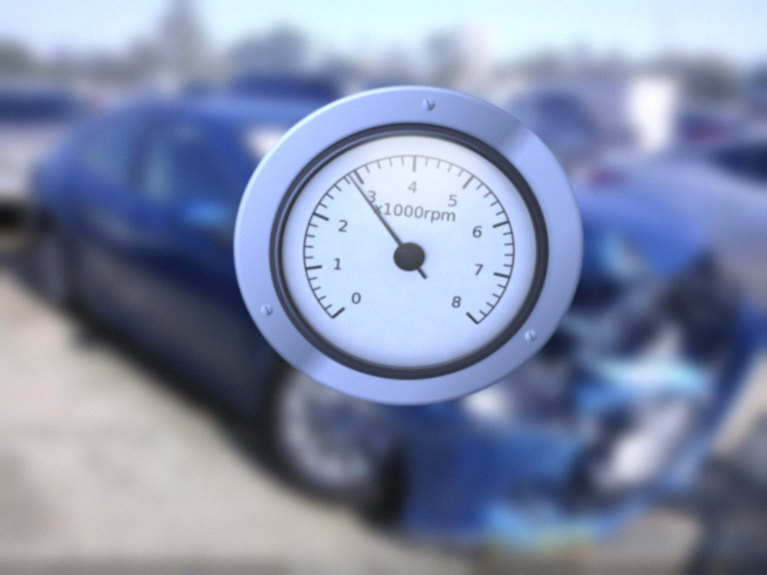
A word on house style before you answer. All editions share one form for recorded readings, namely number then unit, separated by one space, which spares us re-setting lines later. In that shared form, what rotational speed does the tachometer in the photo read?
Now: 2900 rpm
